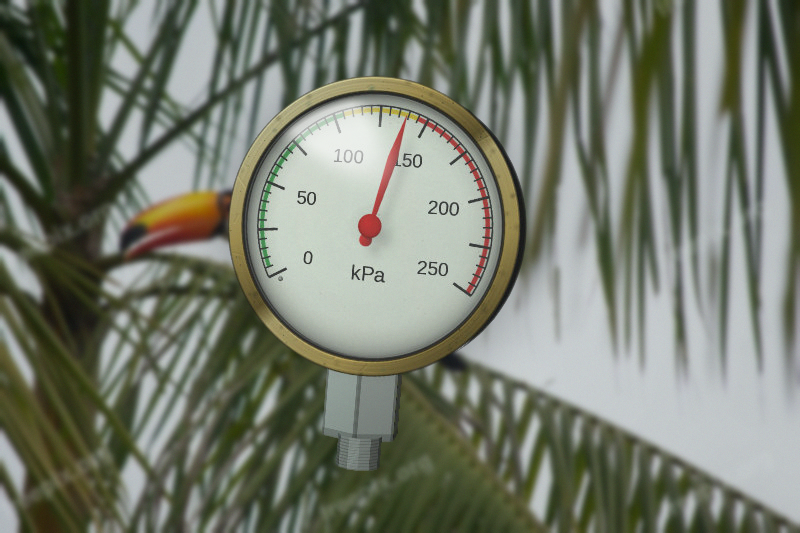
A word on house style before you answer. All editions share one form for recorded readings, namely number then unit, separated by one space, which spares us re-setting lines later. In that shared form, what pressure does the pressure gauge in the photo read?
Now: 140 kPa
